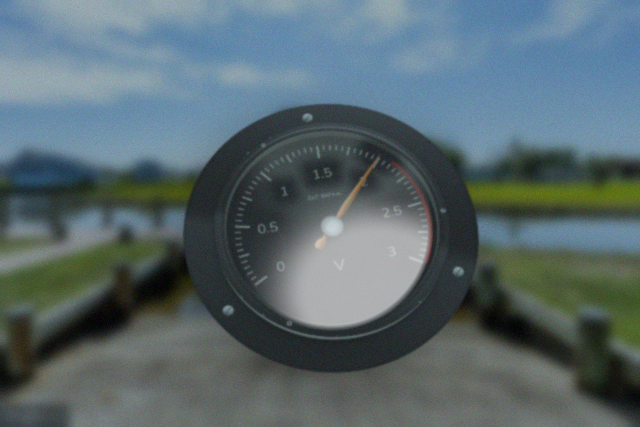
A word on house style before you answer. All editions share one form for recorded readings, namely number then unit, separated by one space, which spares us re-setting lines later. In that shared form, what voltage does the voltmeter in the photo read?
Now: 2 V
